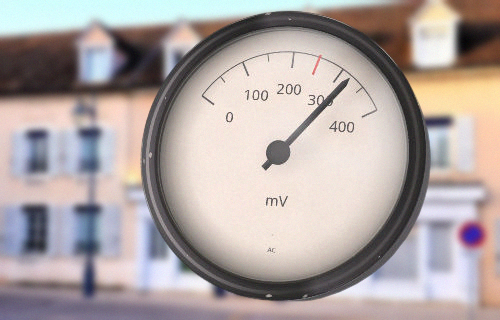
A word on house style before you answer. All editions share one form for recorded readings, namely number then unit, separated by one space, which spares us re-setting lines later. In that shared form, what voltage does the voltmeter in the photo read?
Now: 325 mV
